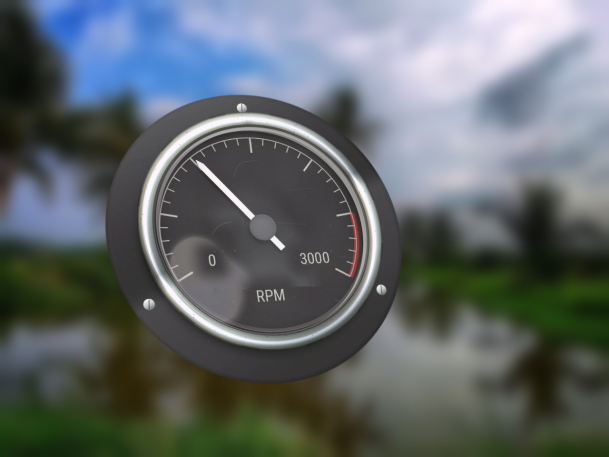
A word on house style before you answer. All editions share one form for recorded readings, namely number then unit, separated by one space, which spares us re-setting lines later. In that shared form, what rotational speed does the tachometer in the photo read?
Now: 1000 rpm
